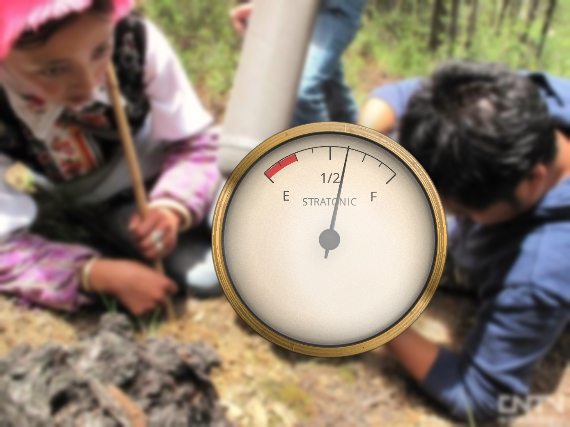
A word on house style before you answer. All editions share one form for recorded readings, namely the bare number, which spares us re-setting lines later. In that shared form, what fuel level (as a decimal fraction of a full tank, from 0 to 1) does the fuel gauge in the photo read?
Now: 0.625
